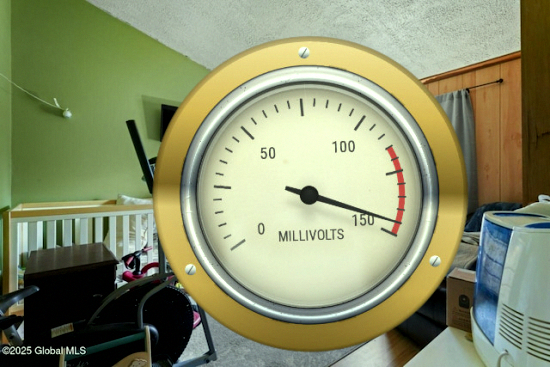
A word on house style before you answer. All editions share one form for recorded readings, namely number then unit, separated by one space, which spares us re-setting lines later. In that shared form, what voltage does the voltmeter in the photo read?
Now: 145 mV
